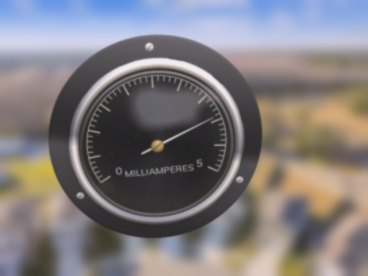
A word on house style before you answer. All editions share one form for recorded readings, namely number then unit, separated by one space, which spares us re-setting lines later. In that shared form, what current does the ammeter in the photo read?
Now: 3.9 mA
